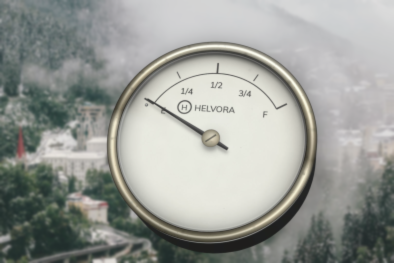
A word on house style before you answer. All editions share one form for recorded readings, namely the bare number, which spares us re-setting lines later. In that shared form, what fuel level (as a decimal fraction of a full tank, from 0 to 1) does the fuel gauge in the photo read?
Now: 0
